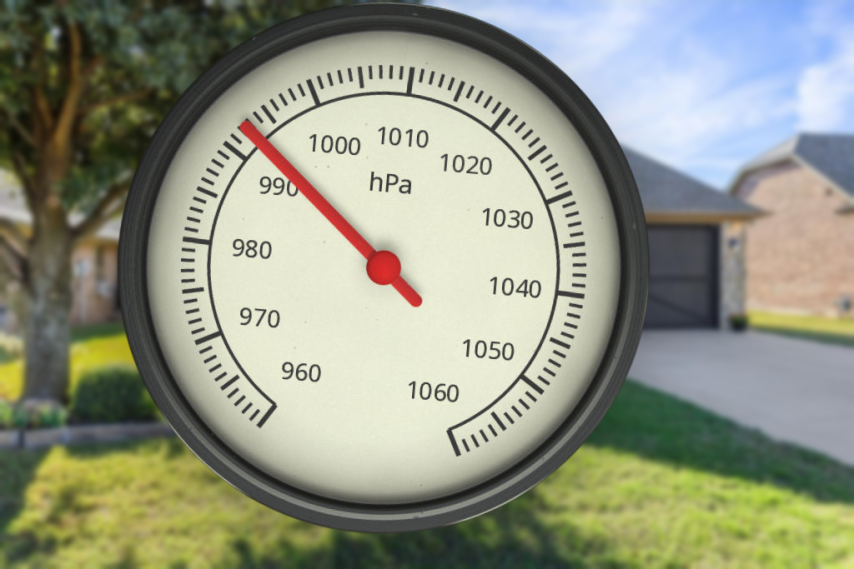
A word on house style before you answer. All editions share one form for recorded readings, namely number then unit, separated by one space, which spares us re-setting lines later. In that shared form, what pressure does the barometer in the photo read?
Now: 992.5 hPa
